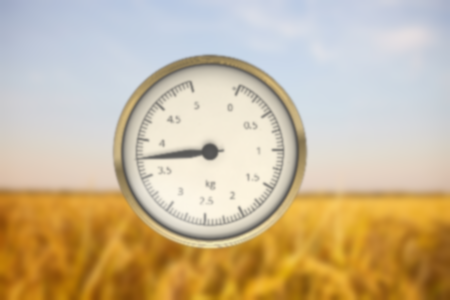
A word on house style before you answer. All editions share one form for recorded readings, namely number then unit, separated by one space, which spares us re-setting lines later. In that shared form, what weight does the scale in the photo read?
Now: 3.75 kg
